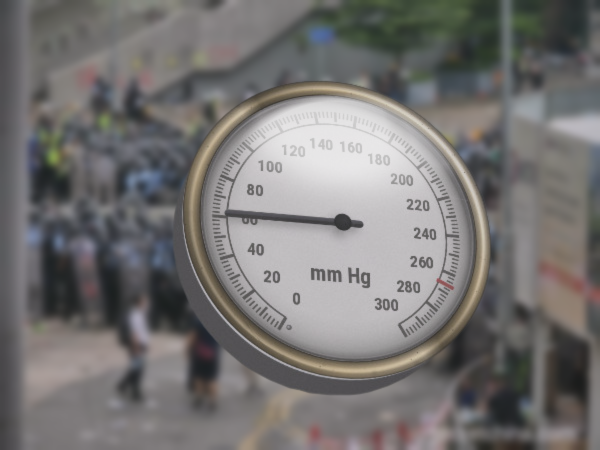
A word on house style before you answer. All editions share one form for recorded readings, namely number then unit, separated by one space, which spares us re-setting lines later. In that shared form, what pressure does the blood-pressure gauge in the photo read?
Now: 60 mmHg
